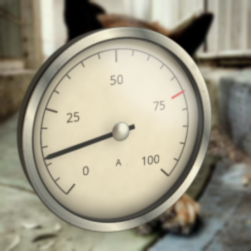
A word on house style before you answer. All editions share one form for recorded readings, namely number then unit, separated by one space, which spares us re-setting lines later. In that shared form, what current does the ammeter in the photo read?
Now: 12.5 A
